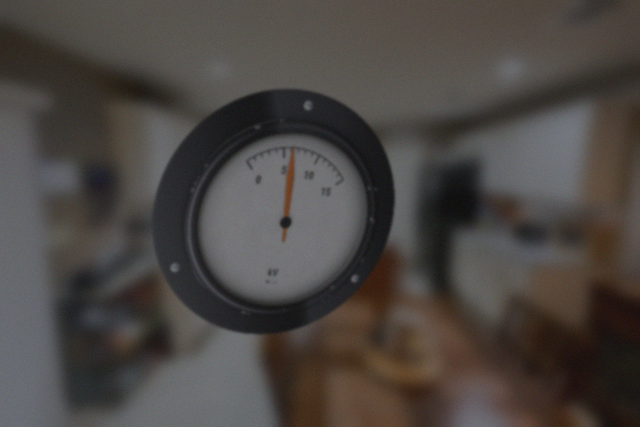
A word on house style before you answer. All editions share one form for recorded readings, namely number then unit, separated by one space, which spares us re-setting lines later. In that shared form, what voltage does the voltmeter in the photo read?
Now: 6 kV
